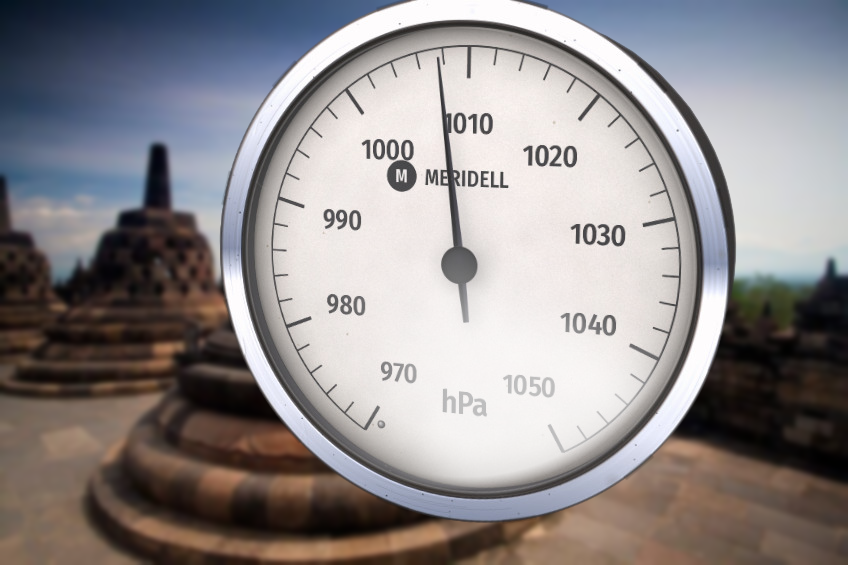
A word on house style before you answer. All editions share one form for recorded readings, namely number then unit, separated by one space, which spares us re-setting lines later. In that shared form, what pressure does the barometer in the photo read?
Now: 1008 hPa
